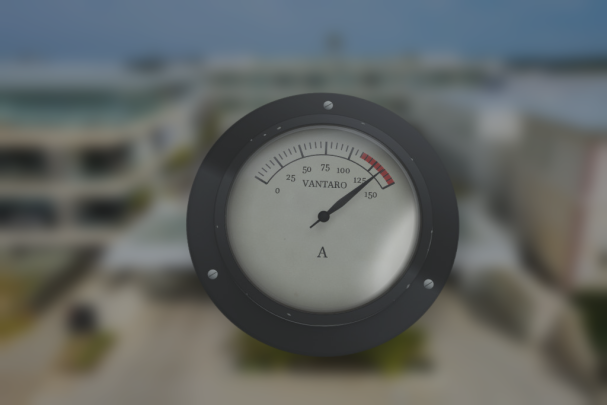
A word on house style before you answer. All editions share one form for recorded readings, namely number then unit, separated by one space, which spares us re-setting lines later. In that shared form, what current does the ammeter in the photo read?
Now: 135 A
